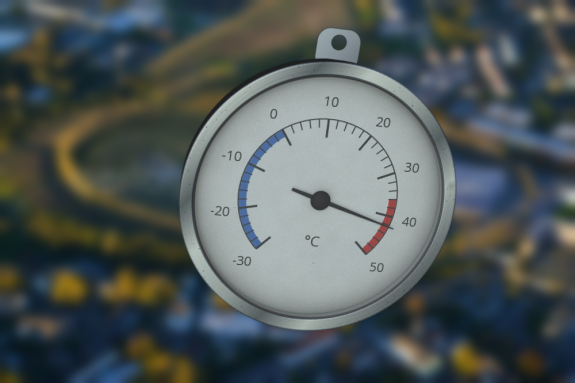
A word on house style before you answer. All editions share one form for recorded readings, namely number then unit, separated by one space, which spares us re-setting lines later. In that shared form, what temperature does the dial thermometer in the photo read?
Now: 42 °C
